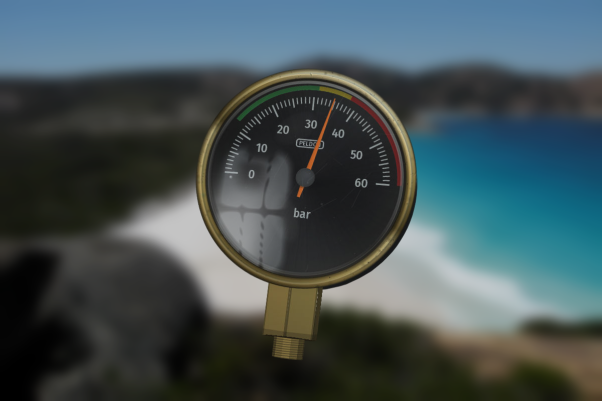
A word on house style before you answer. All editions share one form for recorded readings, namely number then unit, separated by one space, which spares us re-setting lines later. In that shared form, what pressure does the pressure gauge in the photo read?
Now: 35 bar
